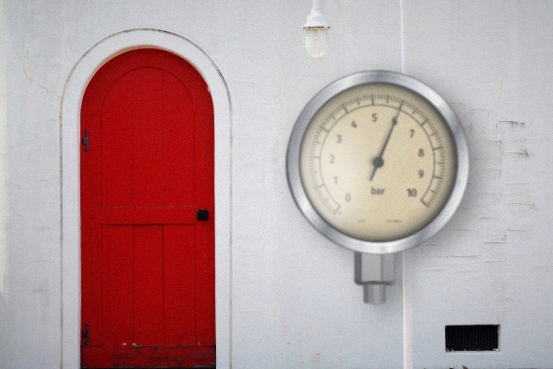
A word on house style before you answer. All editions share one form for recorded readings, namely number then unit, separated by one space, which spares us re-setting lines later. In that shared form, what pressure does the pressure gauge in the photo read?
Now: 6 bar
